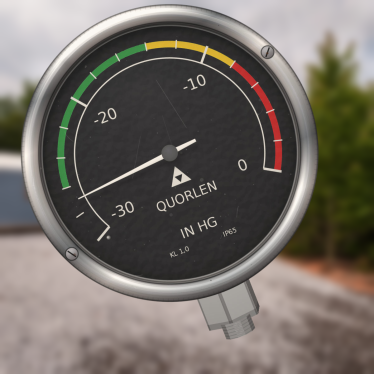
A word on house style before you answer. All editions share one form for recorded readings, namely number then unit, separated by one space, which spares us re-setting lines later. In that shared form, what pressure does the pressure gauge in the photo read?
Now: -27 inHg
